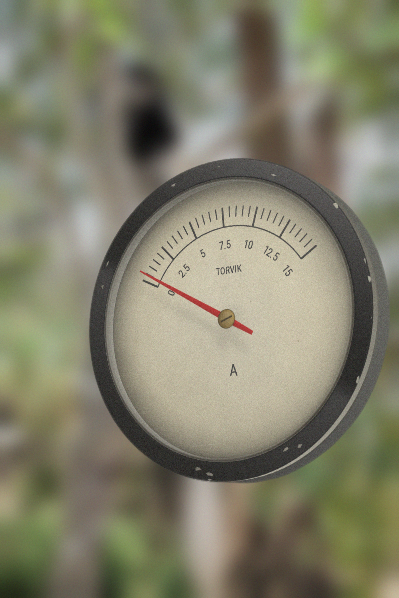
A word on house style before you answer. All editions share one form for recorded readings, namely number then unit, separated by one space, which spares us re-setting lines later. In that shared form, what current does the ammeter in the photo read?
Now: 0.5 A
